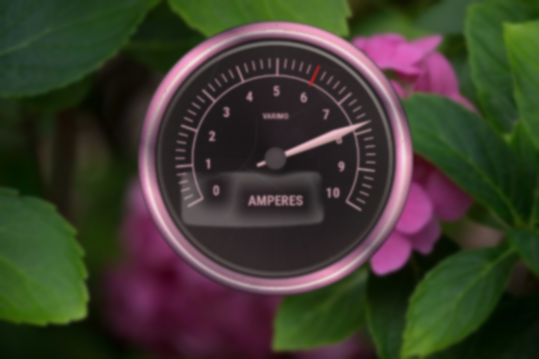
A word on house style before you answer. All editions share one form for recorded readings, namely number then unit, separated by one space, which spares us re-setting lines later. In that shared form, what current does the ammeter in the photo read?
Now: 7.8 A
